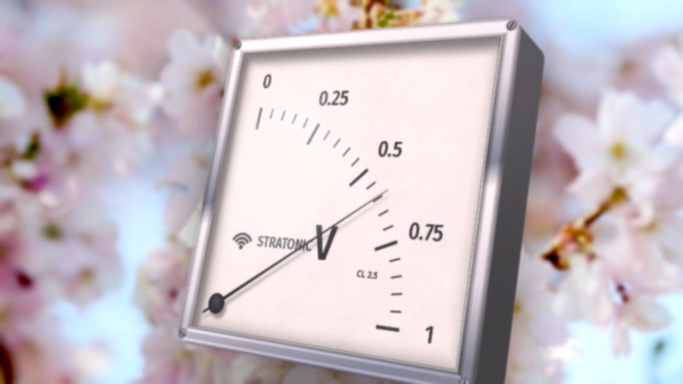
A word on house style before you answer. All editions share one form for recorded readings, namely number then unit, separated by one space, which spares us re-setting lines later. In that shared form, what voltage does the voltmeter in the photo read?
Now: 0.6 V
